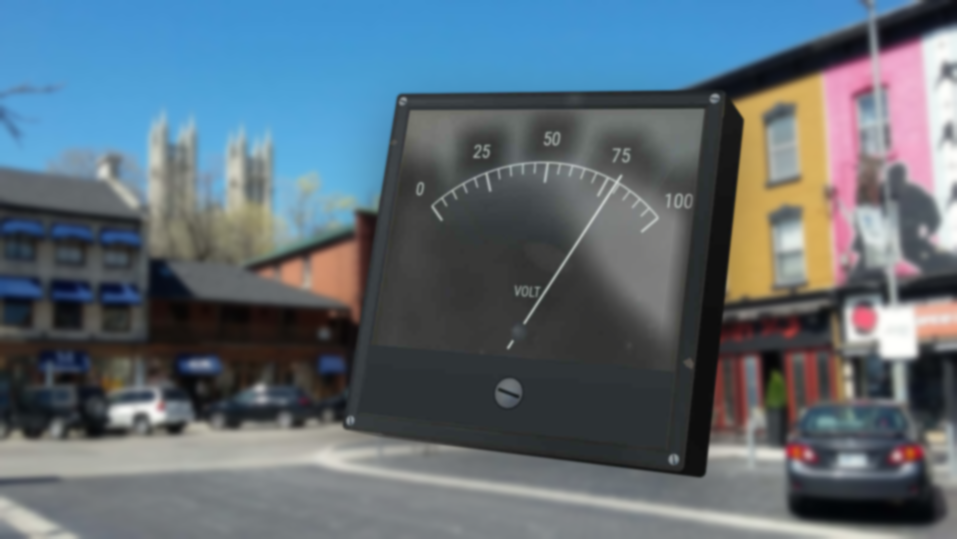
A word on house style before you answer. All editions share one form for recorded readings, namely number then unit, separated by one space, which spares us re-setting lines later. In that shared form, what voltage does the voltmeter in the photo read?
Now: 80 V
